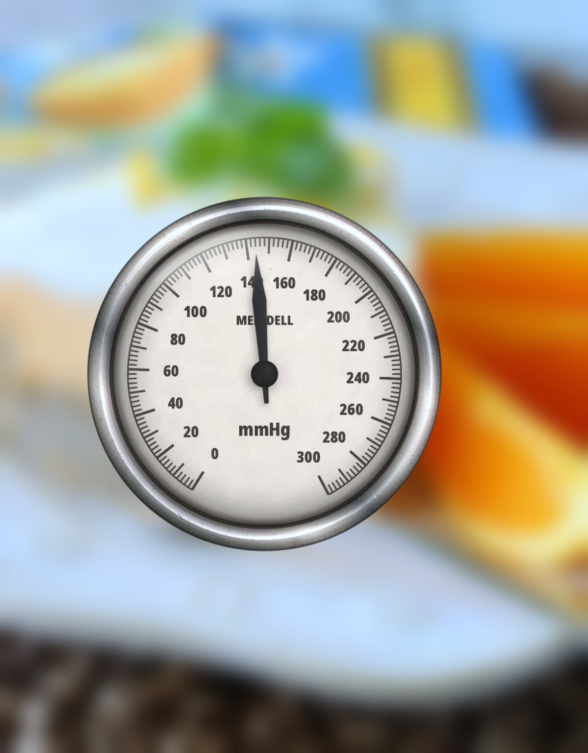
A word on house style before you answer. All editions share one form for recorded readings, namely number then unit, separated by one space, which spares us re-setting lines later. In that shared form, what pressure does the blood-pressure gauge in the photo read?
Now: 144 mmHg
